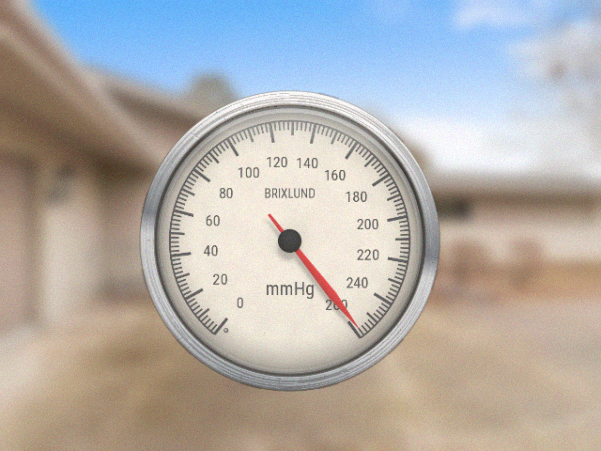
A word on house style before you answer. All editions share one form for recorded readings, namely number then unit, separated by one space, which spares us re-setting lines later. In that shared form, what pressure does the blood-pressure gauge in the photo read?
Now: 258 mmHg
